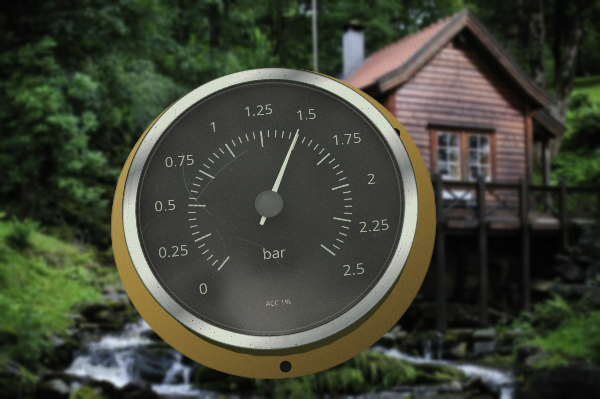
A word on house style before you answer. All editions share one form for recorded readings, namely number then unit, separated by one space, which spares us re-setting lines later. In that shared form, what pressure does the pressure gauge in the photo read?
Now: 1.5 bar
